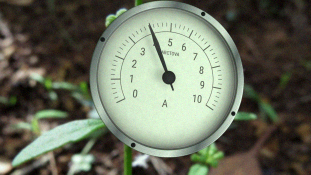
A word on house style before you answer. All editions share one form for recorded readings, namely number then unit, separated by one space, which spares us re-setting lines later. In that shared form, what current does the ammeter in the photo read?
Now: 4 A
